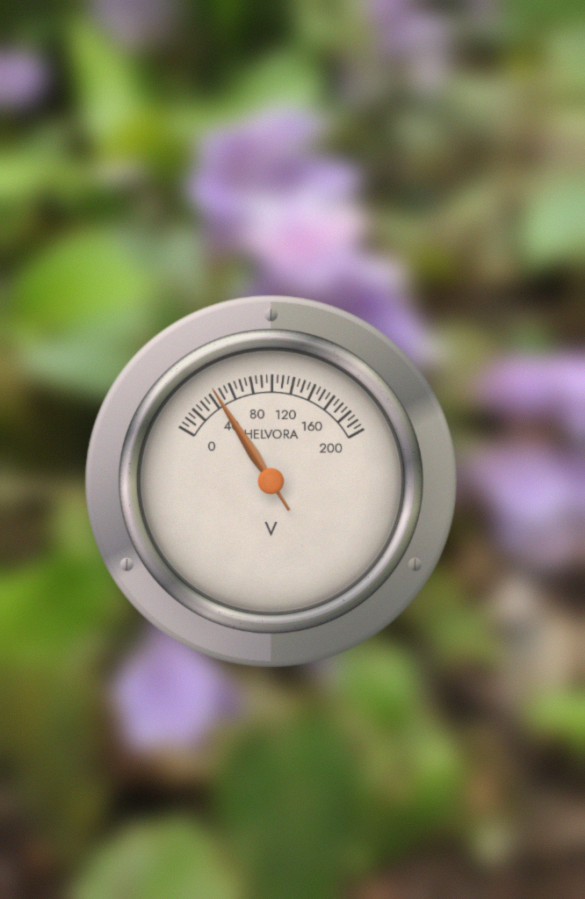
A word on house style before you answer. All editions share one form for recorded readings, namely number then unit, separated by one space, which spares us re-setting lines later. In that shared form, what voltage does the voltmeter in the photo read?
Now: 45 V
